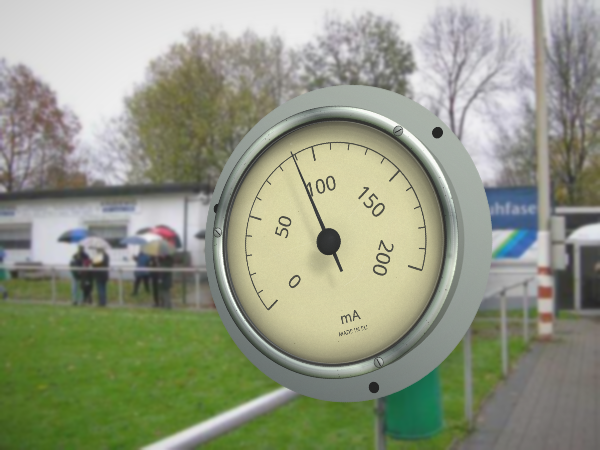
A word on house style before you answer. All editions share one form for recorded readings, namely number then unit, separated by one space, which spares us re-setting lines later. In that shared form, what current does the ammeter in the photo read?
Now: 90 mA
